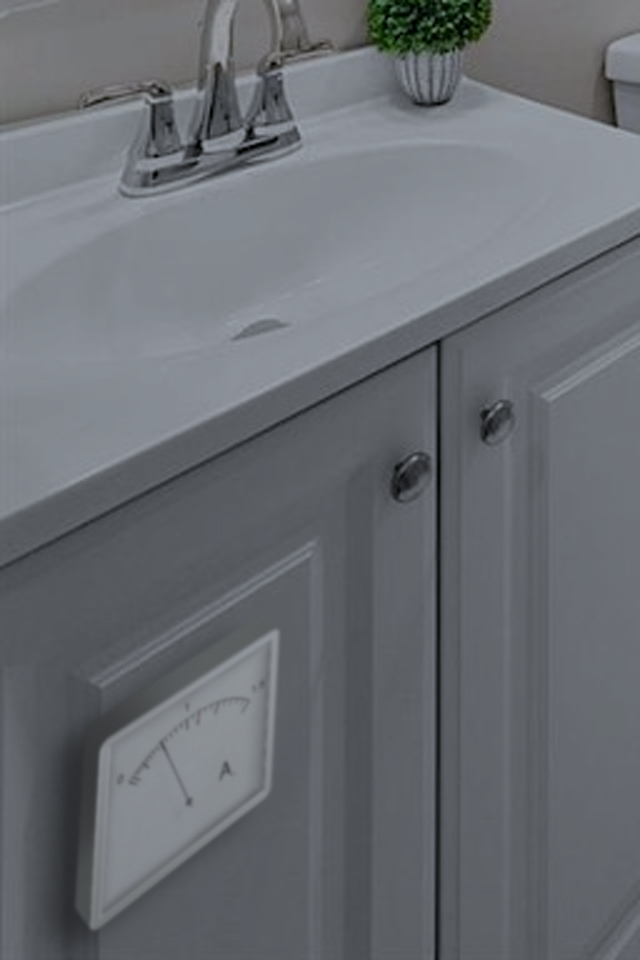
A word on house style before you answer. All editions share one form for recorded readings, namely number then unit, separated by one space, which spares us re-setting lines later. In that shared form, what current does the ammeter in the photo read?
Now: 0.75 A
